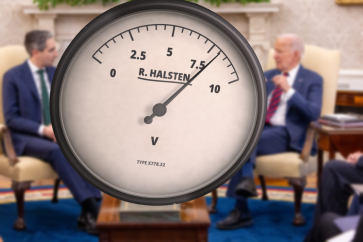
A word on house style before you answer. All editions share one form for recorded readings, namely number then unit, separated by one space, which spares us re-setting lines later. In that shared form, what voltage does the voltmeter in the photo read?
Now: 8 V
